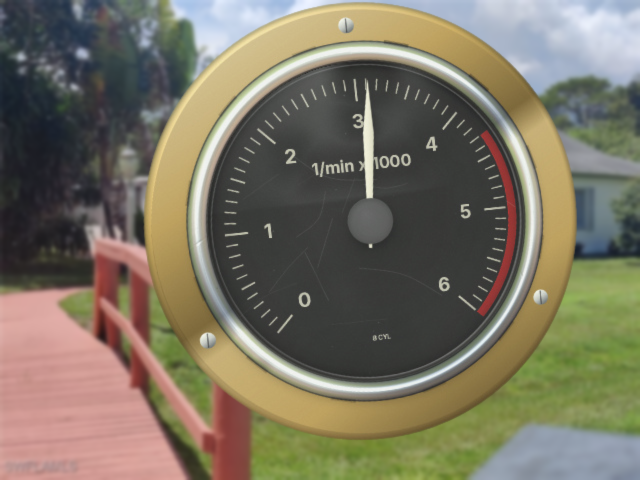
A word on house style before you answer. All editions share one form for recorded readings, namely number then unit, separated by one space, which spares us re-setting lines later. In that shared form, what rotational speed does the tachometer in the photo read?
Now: 3100 rpm
